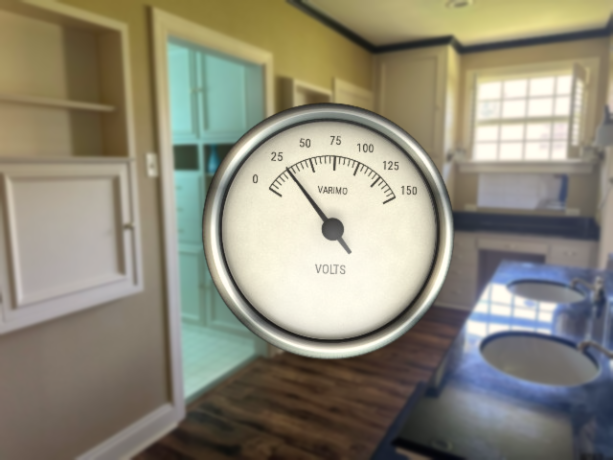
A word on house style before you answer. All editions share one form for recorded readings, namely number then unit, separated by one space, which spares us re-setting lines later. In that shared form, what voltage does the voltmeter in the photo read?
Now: 25 V
